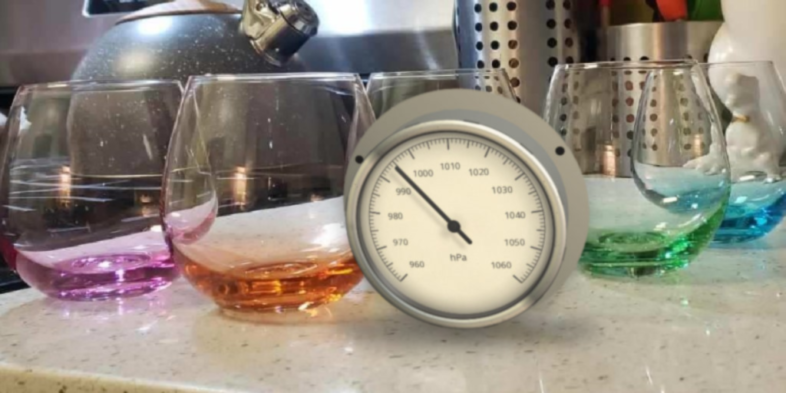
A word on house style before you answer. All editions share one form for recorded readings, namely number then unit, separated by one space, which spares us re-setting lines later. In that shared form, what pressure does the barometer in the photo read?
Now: 995 hPa
